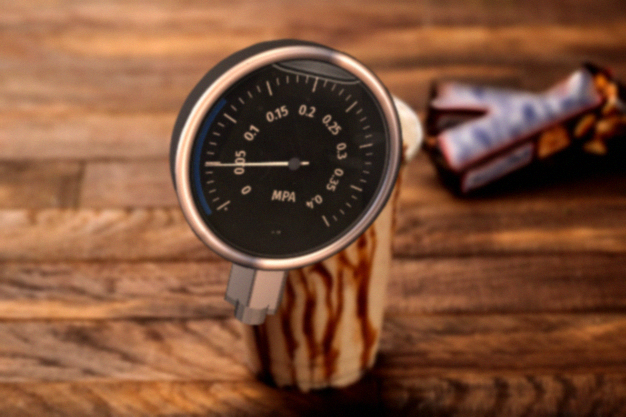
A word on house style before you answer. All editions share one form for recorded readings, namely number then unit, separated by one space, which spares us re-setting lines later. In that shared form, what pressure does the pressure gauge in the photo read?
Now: 0.05 MPa
